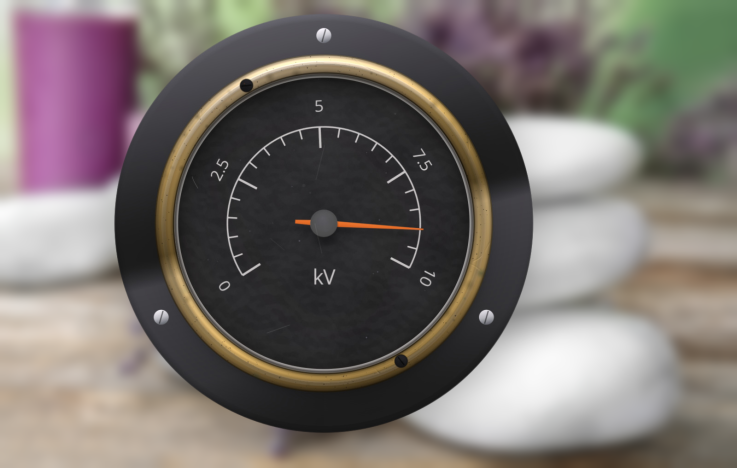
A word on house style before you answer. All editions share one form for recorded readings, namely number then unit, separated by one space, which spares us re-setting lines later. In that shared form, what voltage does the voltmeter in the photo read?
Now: 9 kV
